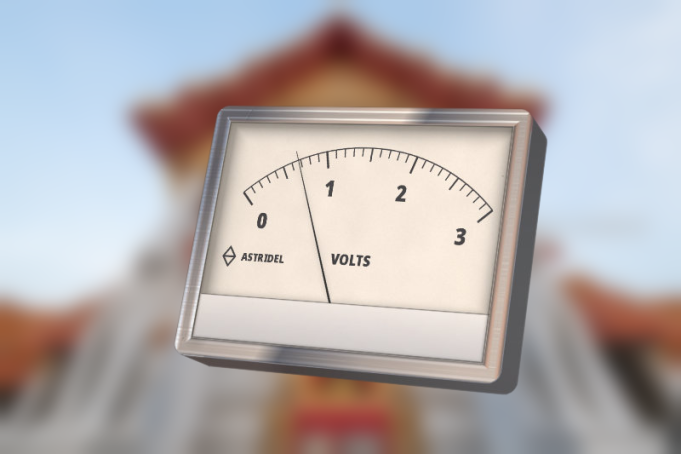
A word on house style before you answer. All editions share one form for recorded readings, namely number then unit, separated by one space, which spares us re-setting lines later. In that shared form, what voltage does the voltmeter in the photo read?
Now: 0.7 V
